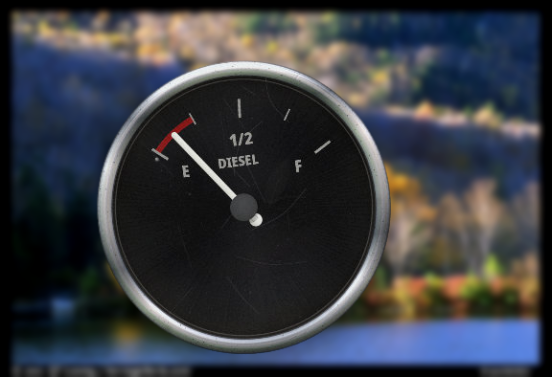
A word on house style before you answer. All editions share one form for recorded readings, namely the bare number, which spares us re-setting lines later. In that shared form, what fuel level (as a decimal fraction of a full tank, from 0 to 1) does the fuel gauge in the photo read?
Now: 0.125
